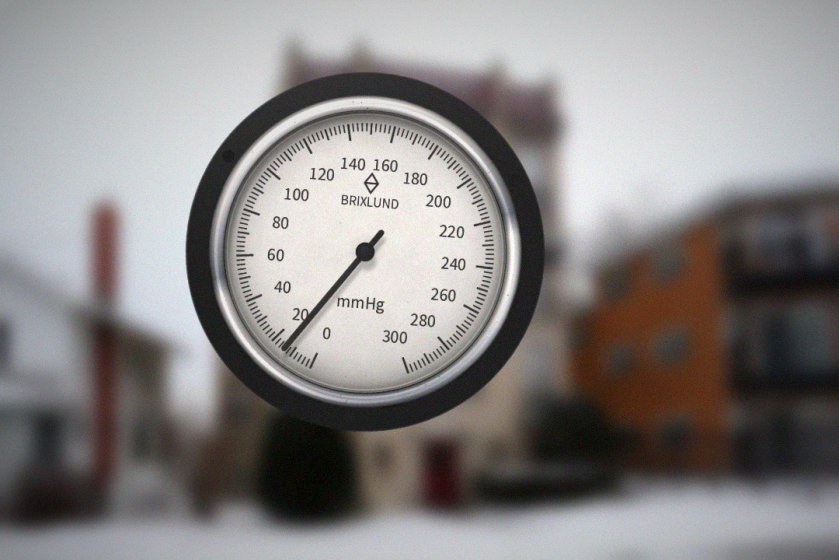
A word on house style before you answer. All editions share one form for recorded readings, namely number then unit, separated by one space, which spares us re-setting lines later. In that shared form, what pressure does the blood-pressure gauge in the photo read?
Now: 14 mmHg
